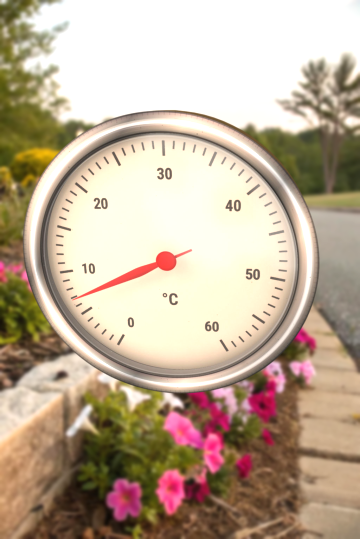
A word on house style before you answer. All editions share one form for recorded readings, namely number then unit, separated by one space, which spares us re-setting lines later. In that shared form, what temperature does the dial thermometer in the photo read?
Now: 7 °C
